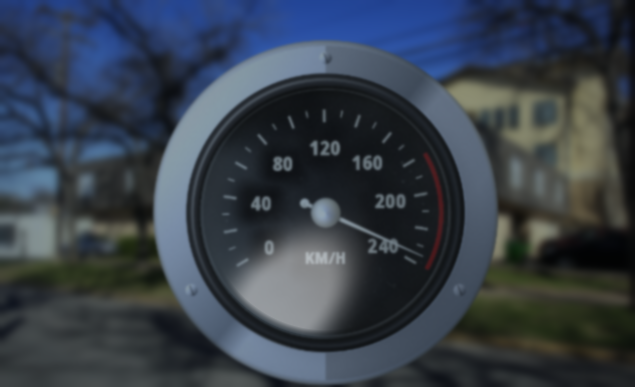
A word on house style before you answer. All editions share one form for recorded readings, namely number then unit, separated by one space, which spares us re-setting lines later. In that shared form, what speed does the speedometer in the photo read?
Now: 235 km/h
